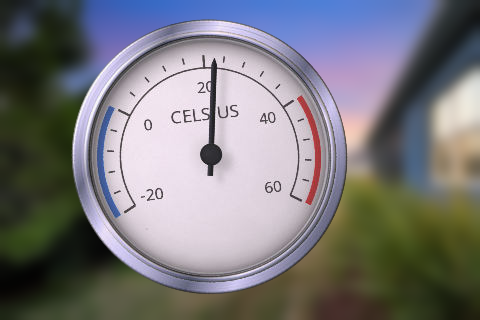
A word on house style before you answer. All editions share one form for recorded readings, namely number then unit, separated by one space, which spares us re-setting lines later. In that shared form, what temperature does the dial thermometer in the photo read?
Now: 22 °C
